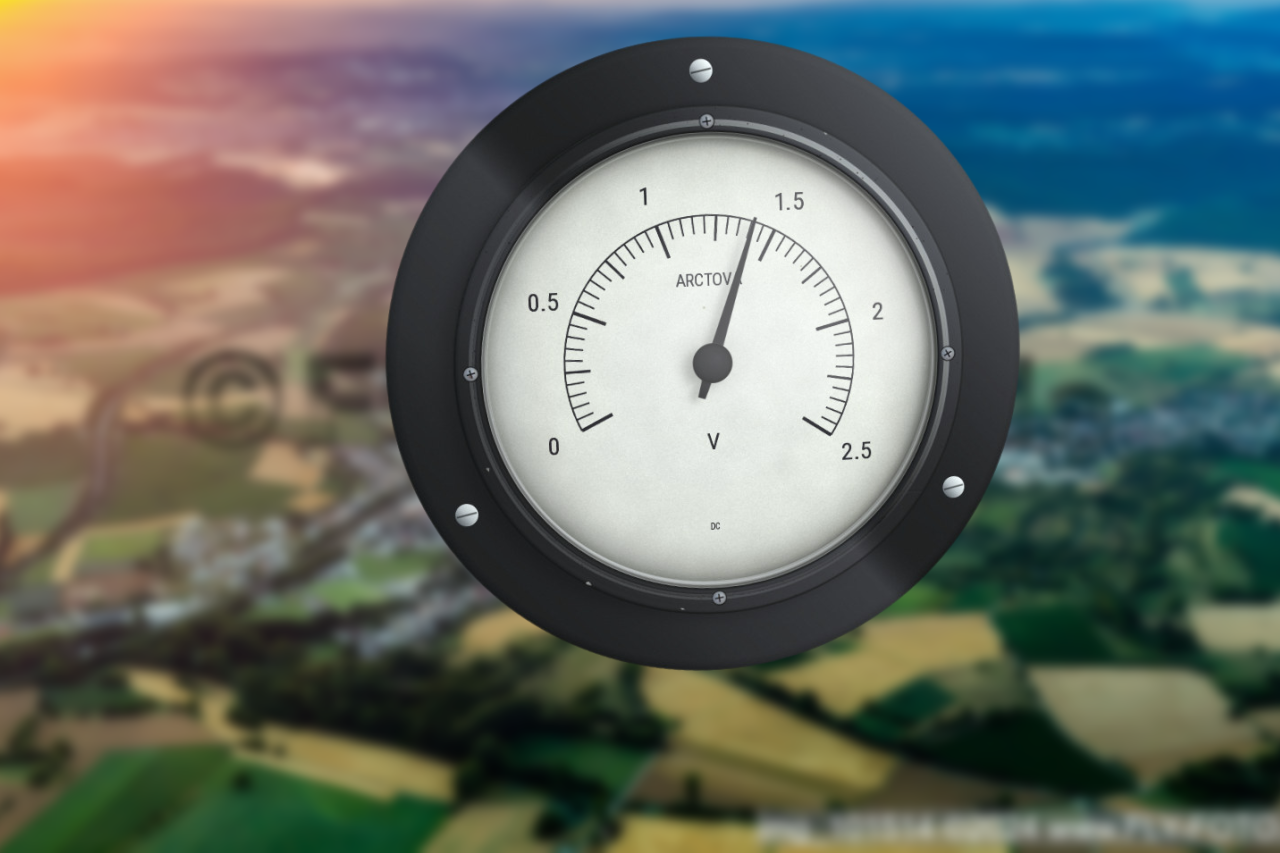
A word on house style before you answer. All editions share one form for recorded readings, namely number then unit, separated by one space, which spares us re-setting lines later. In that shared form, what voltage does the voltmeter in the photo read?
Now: 1.4 V
